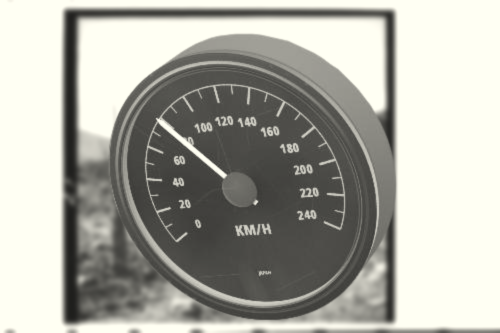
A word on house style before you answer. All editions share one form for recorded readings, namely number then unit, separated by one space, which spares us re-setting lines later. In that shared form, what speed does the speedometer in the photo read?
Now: 80 km/h
